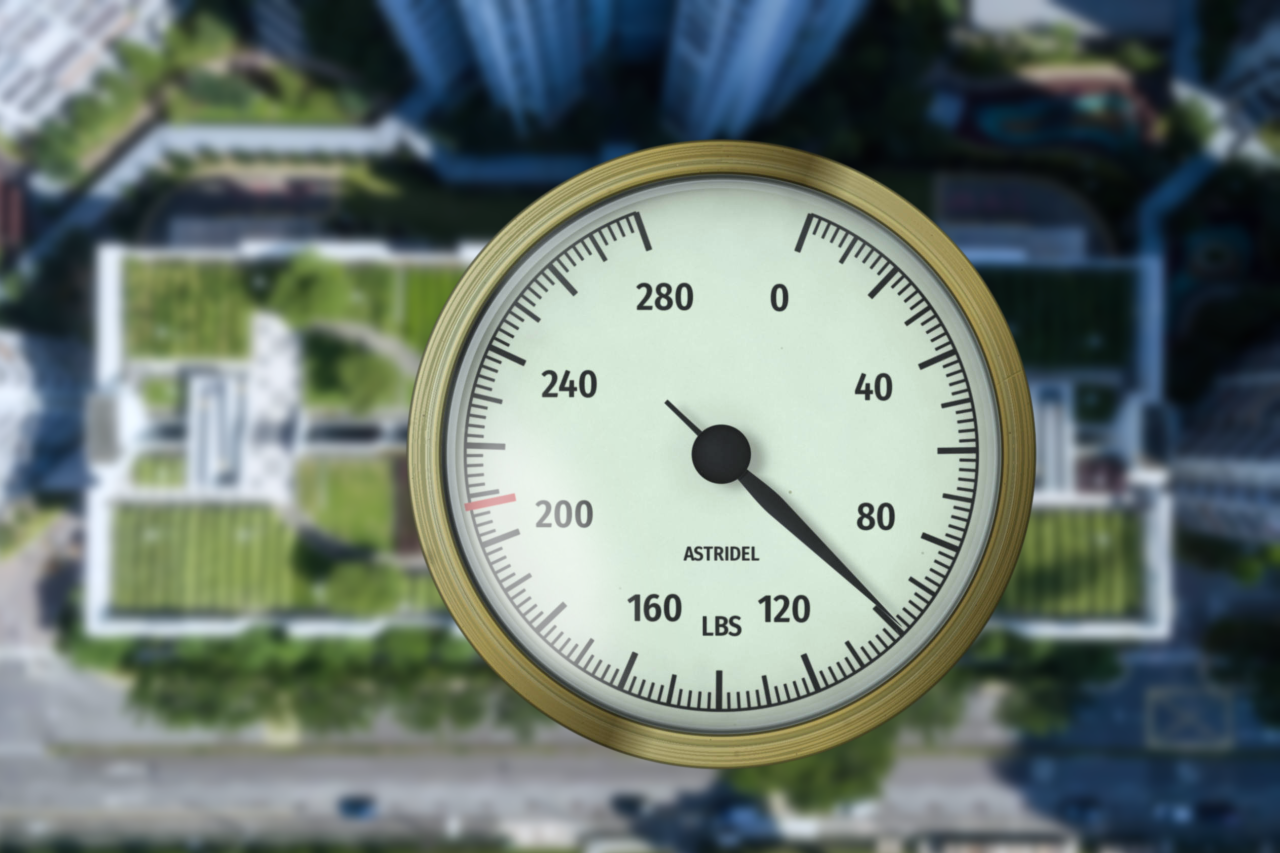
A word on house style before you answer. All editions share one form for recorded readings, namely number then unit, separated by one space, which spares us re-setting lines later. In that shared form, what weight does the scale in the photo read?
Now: 99 lb
